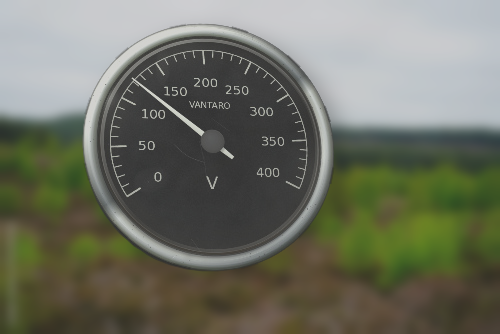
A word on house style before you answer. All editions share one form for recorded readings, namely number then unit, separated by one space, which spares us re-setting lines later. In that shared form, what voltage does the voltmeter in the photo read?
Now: 120 V
